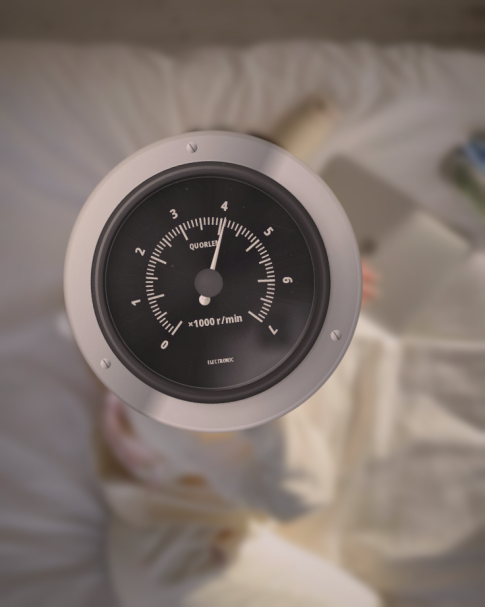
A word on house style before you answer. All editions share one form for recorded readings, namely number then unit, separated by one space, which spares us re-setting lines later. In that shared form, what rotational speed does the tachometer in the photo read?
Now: 4100 rpm
